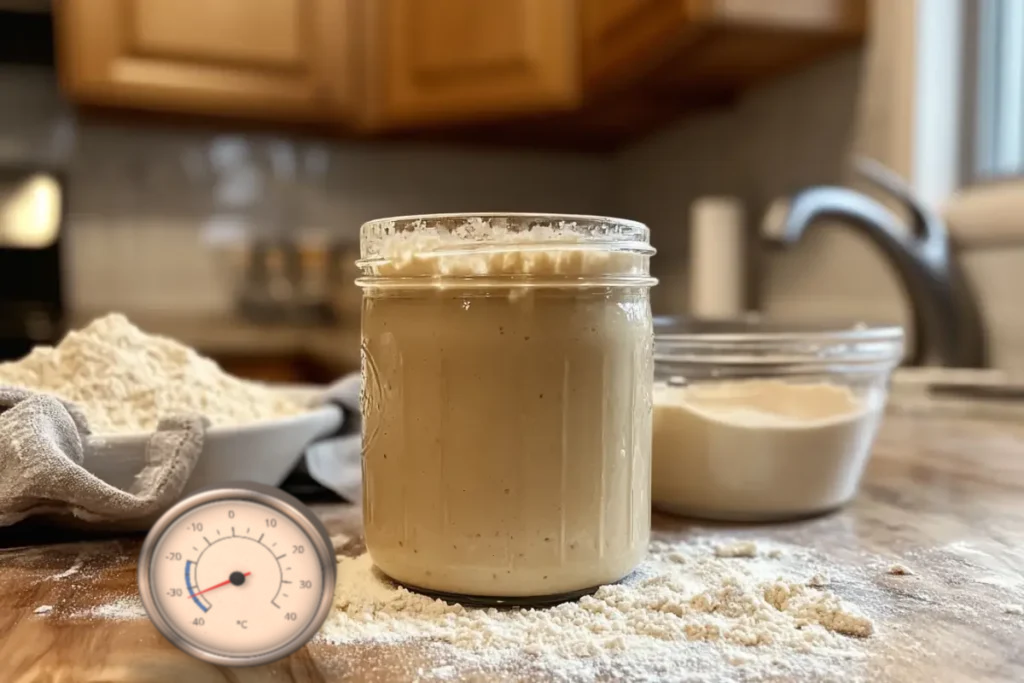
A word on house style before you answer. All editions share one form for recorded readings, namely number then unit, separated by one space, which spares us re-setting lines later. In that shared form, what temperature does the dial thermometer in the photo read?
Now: -32.5 °C
